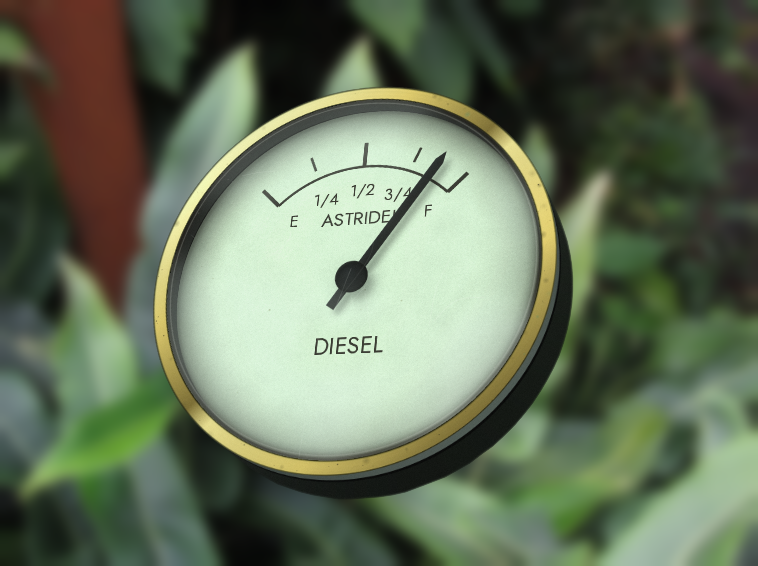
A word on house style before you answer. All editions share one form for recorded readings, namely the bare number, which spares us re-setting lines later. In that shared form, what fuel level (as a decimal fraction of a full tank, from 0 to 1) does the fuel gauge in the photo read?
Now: 0.875
